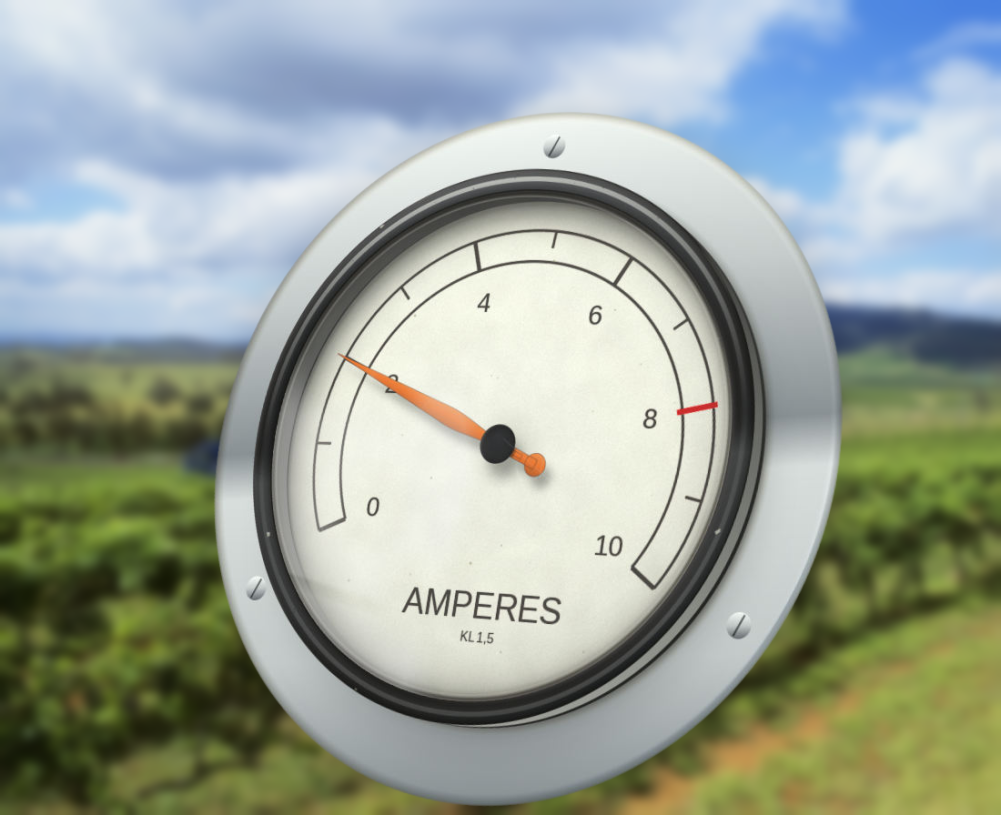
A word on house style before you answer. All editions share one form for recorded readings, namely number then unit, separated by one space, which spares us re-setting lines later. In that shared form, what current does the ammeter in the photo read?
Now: 2 A
